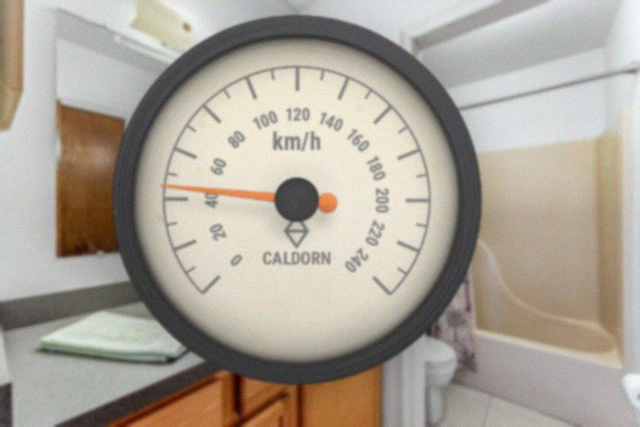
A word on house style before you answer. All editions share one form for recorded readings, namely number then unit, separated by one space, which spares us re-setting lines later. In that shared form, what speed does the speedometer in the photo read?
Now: 45 km/h
